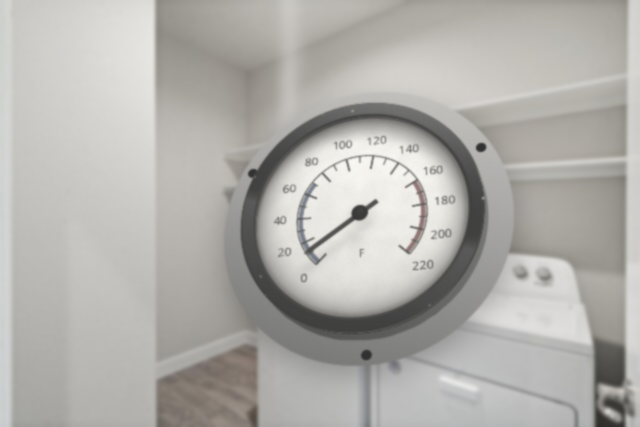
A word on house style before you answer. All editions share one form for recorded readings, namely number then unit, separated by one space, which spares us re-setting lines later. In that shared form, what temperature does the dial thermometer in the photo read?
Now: 10 °F
